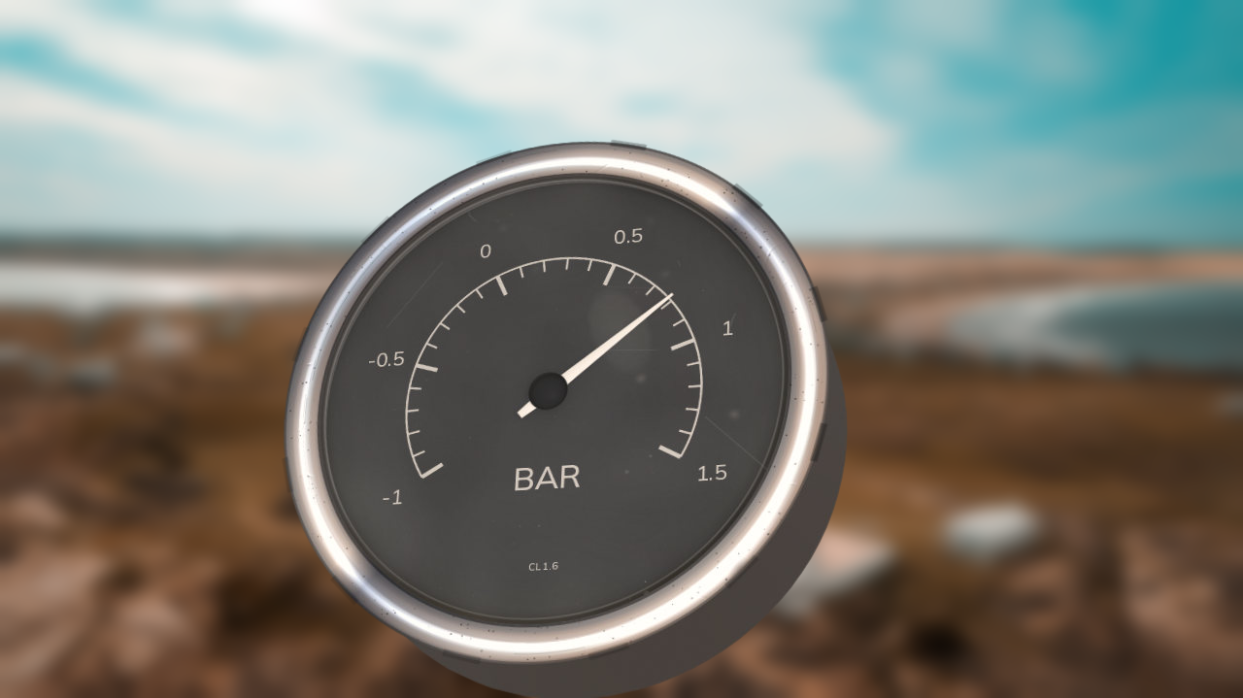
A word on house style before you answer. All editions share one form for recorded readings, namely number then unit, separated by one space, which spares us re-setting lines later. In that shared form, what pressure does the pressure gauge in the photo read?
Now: 0.8 bar
